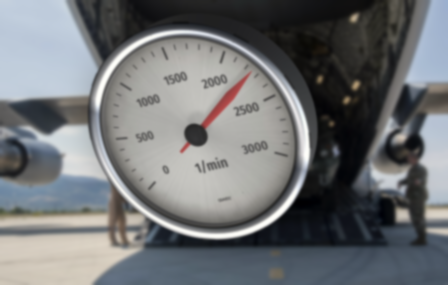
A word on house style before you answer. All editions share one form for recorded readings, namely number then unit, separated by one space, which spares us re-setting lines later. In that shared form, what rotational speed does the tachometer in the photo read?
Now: 2250 rpm
